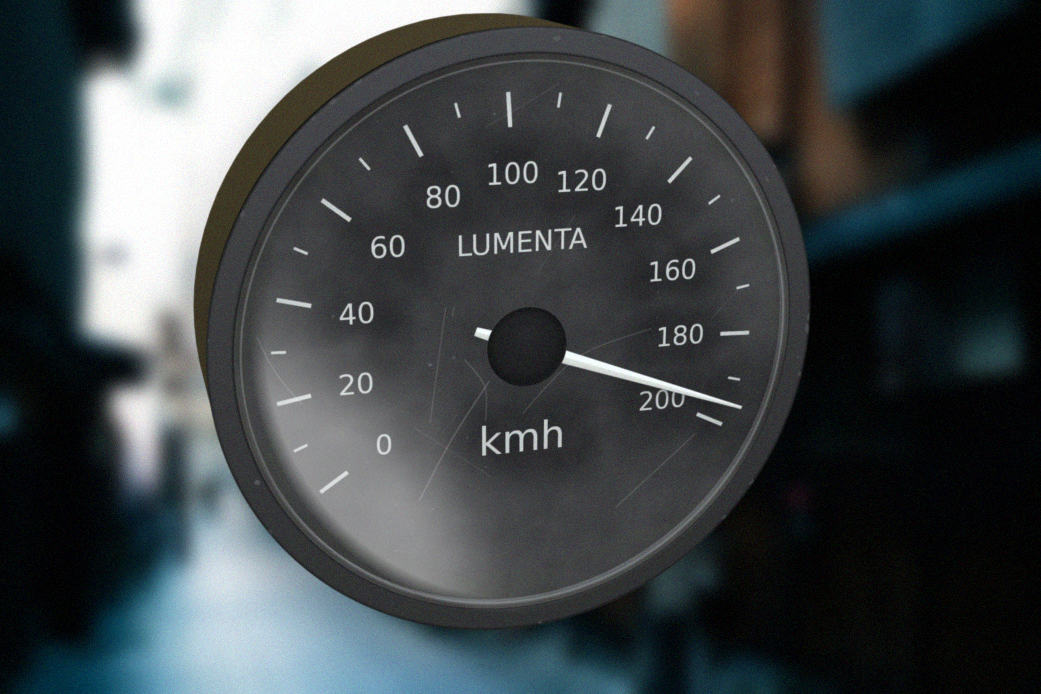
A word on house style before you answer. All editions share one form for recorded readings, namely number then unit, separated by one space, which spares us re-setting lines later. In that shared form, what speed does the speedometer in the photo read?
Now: 195 km/h
